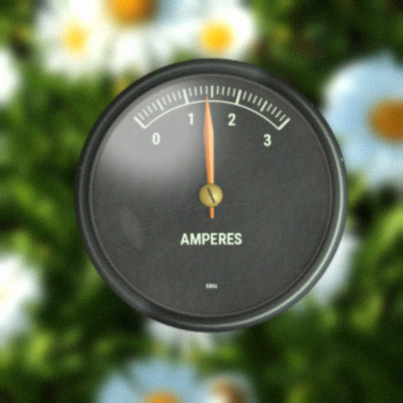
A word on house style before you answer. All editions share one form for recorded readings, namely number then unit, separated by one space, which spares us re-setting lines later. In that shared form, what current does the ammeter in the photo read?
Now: 1.4 A
